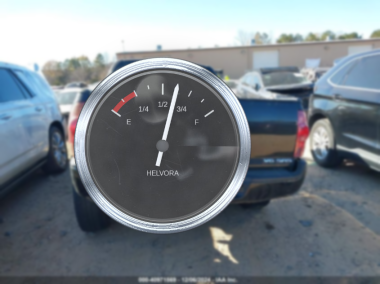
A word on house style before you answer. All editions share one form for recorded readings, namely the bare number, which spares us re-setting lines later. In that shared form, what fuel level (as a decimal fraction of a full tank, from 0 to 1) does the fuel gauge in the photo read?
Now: 0.625
